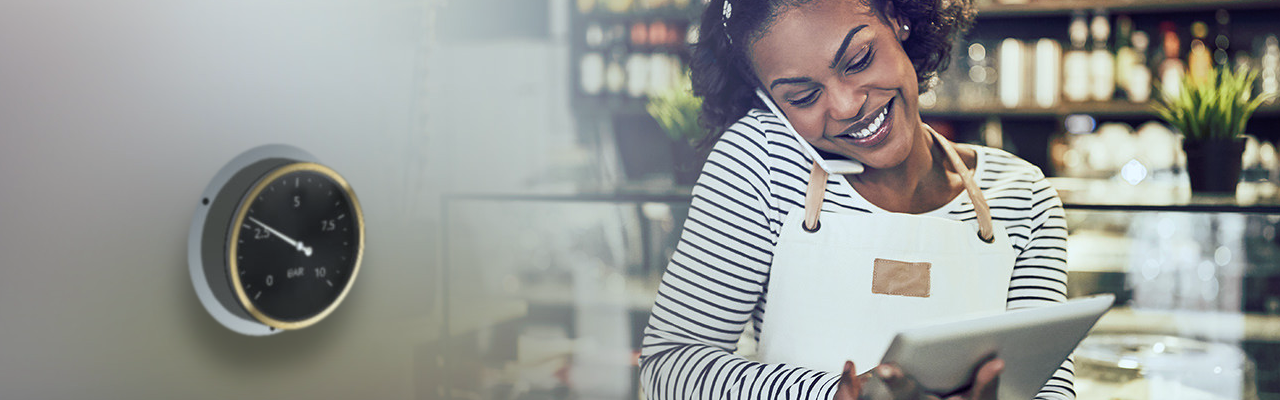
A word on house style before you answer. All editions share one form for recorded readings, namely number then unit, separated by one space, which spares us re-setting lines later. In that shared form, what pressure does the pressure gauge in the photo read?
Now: 2.75 bar
